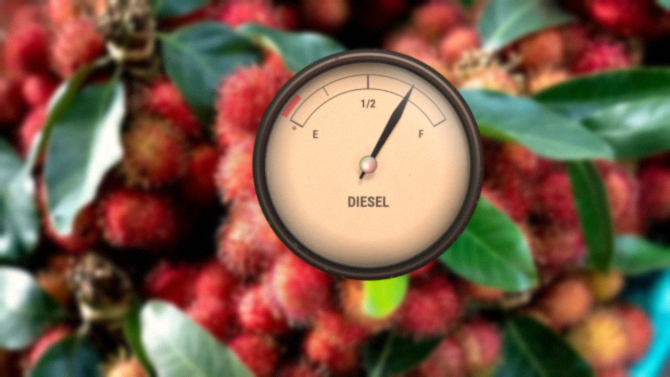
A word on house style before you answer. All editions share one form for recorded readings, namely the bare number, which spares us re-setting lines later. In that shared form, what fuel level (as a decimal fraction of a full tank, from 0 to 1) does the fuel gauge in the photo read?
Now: 0.75
